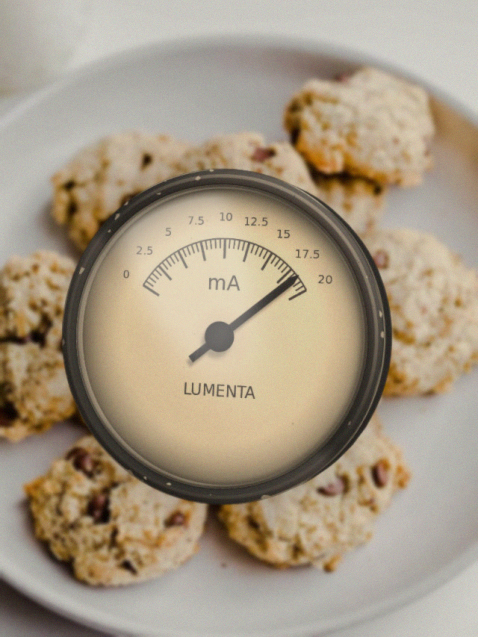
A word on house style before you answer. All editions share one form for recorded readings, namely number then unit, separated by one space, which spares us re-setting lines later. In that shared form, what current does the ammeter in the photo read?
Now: 18.5 mA
